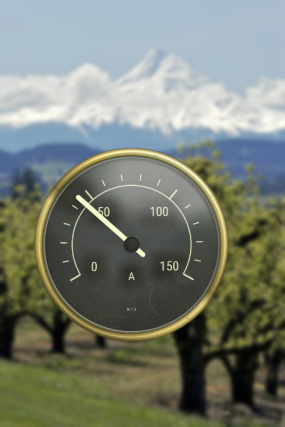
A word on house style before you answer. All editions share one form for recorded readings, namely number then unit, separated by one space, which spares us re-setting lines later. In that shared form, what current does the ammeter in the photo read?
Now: 45 A
